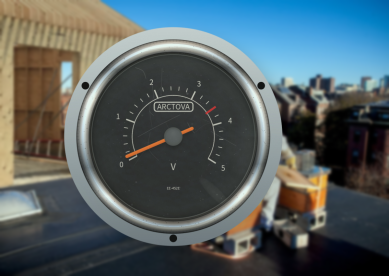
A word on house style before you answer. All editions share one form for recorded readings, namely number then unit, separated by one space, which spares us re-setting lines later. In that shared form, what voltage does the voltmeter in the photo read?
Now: 0.1 V
